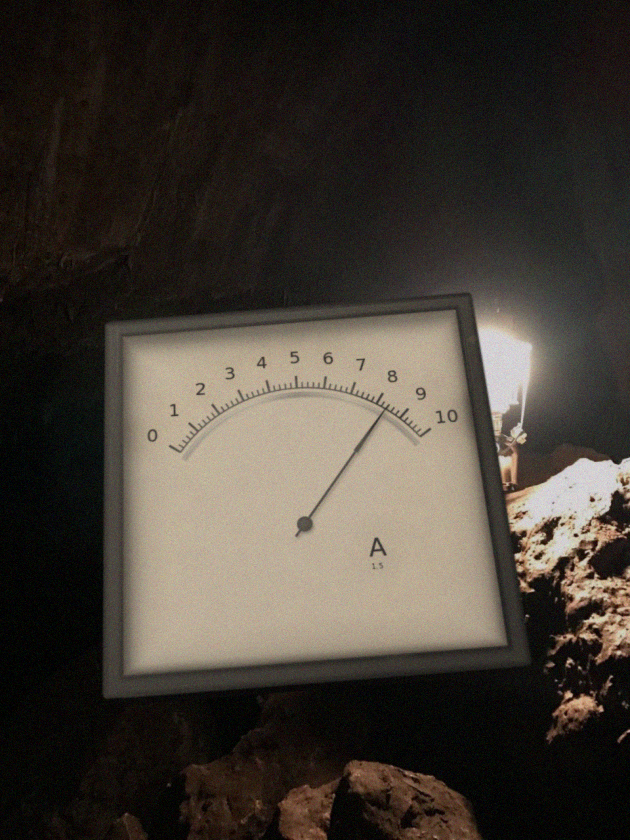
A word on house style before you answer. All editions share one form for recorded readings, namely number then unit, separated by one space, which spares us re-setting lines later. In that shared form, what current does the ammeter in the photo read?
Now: 8.4 A
